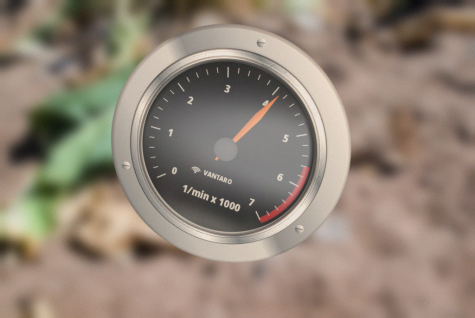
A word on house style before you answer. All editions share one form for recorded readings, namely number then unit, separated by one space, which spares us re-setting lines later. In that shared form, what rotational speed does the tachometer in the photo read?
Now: 4100 rpm
